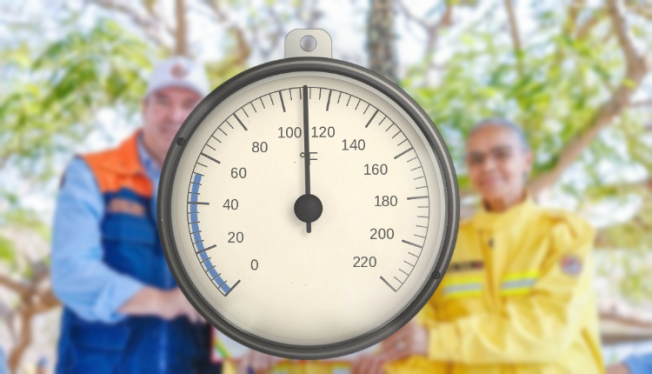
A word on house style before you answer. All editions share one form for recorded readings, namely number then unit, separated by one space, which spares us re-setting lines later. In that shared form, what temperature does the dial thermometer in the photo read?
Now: 110 °F
